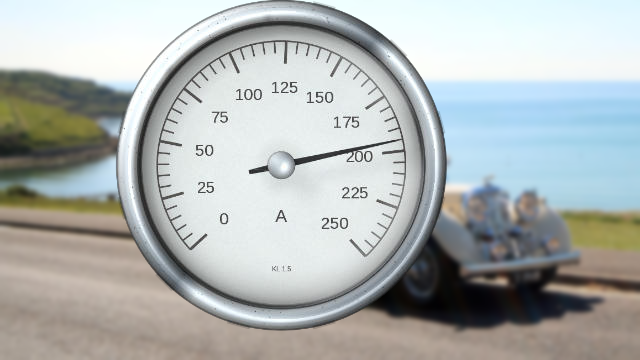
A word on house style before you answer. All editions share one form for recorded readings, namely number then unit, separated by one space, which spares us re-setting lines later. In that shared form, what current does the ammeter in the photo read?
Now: 195 A
